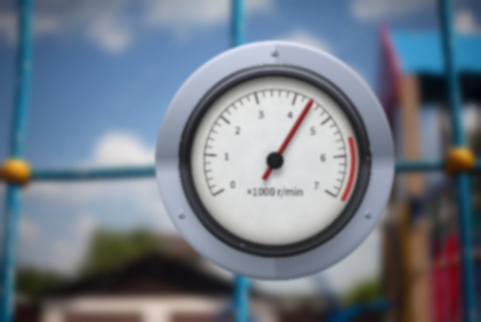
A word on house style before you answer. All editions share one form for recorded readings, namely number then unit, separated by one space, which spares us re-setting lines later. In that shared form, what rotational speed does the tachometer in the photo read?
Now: 4400 rpm
